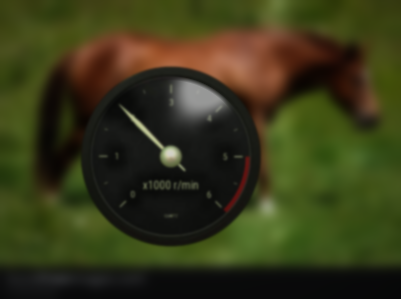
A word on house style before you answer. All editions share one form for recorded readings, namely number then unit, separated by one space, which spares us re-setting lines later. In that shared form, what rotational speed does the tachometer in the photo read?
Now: 2000 rpm
